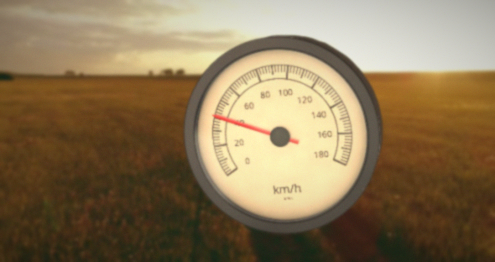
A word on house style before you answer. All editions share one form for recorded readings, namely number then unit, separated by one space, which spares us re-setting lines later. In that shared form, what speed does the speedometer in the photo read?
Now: 40 km/h
